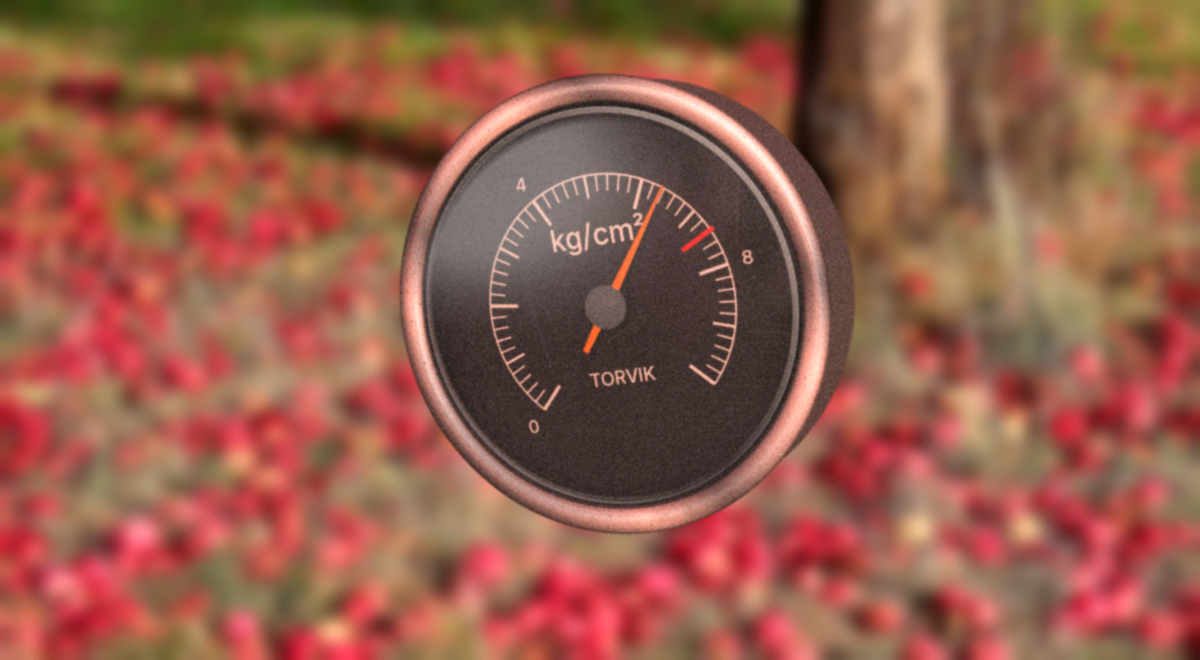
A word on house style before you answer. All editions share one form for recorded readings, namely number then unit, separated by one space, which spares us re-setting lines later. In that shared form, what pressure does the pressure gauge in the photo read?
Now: 6.4 kg/cm²
